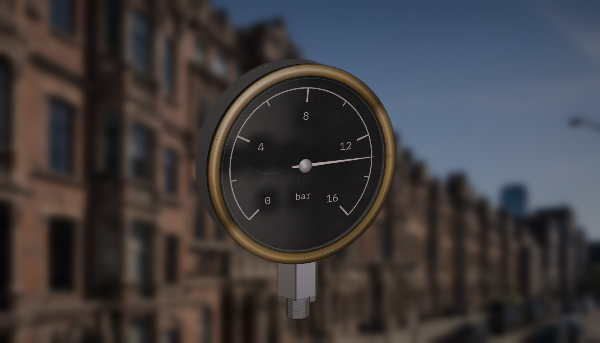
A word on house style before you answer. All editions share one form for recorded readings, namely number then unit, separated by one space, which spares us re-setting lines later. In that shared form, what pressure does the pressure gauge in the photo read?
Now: 13 bar
